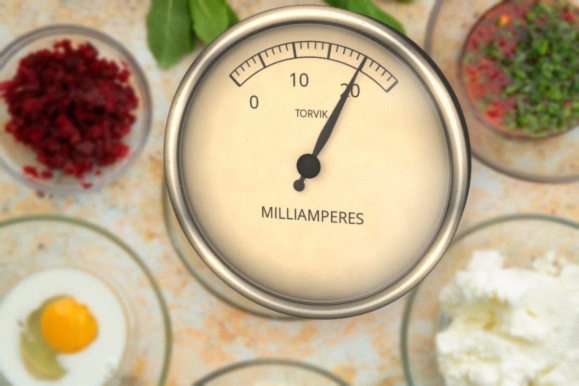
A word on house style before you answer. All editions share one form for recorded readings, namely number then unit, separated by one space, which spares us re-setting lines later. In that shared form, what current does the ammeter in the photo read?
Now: 20 mA
